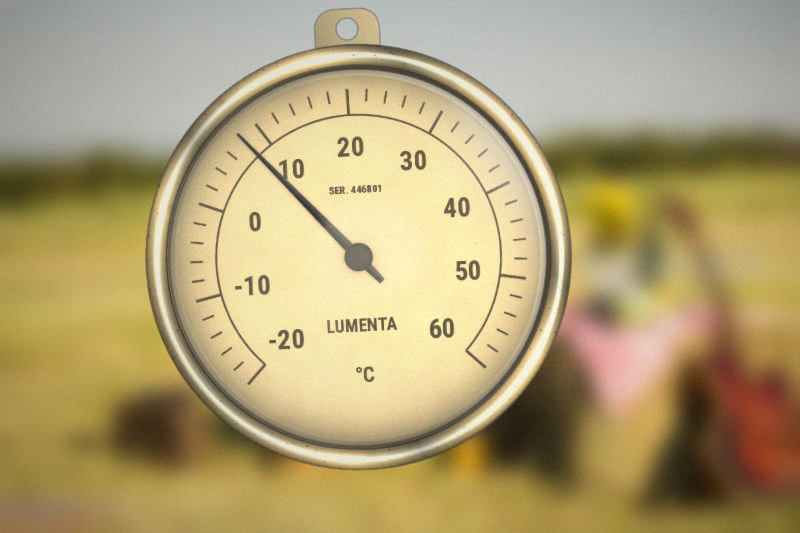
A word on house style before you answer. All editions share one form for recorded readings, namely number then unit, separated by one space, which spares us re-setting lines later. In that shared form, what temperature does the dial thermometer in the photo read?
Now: 8 °C
